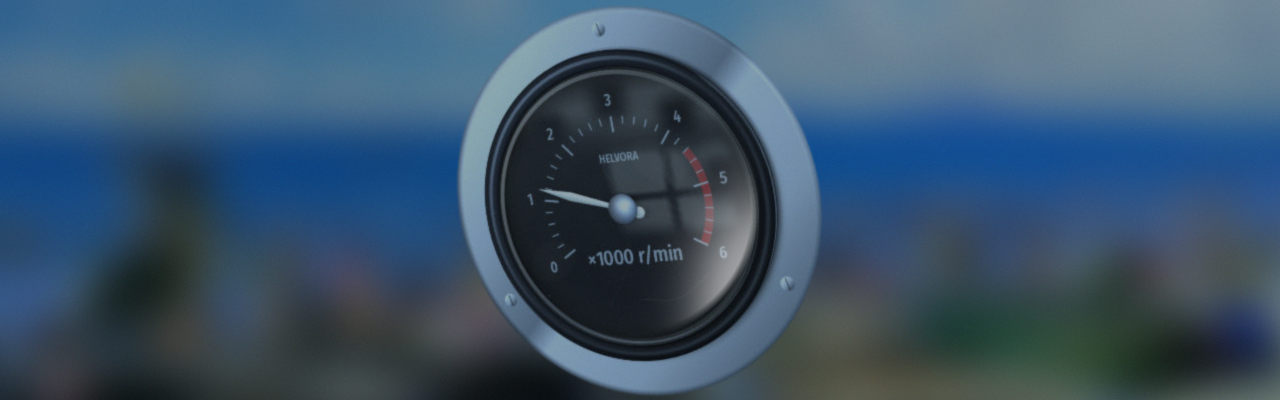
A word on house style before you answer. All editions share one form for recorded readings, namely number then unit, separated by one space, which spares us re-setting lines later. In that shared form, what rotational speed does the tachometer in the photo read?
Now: 1200 rpm
